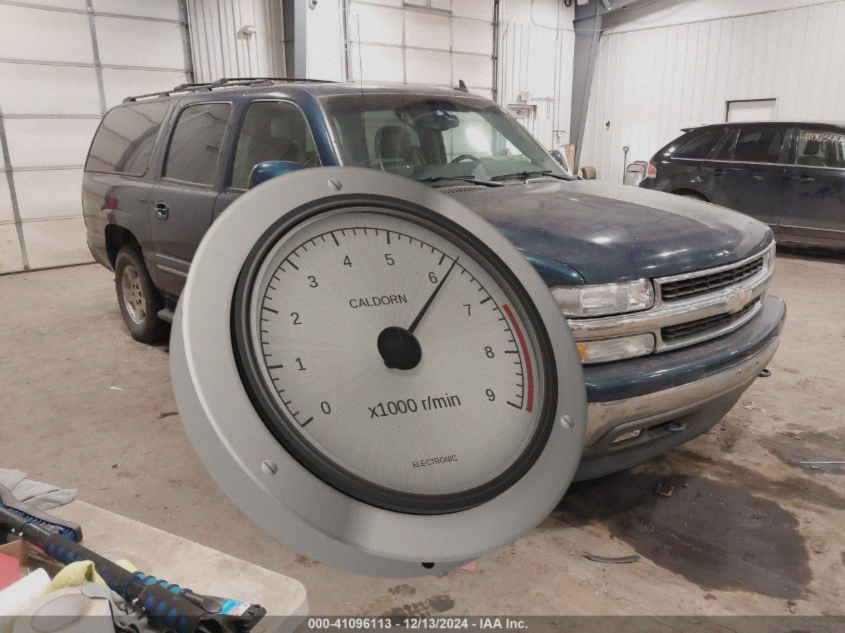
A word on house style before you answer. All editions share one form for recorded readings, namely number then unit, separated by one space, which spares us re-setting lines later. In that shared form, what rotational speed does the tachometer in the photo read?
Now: 6200 rpm
